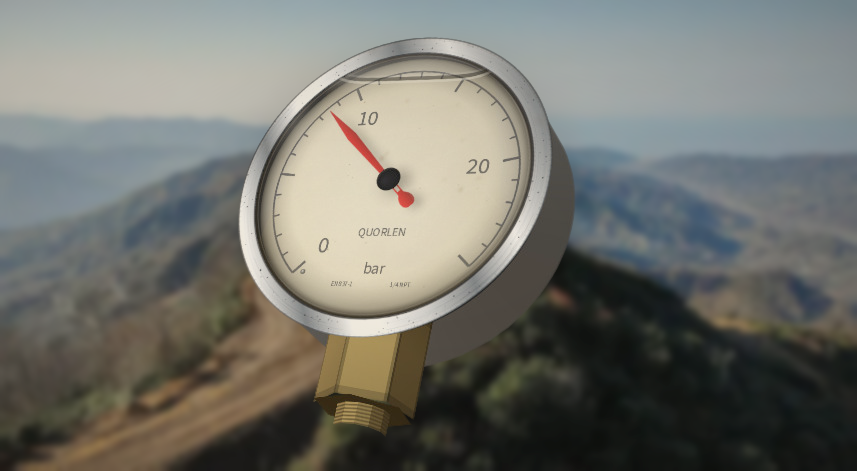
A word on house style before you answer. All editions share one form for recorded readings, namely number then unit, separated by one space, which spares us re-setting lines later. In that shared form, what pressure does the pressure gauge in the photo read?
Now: 8.5 bar
